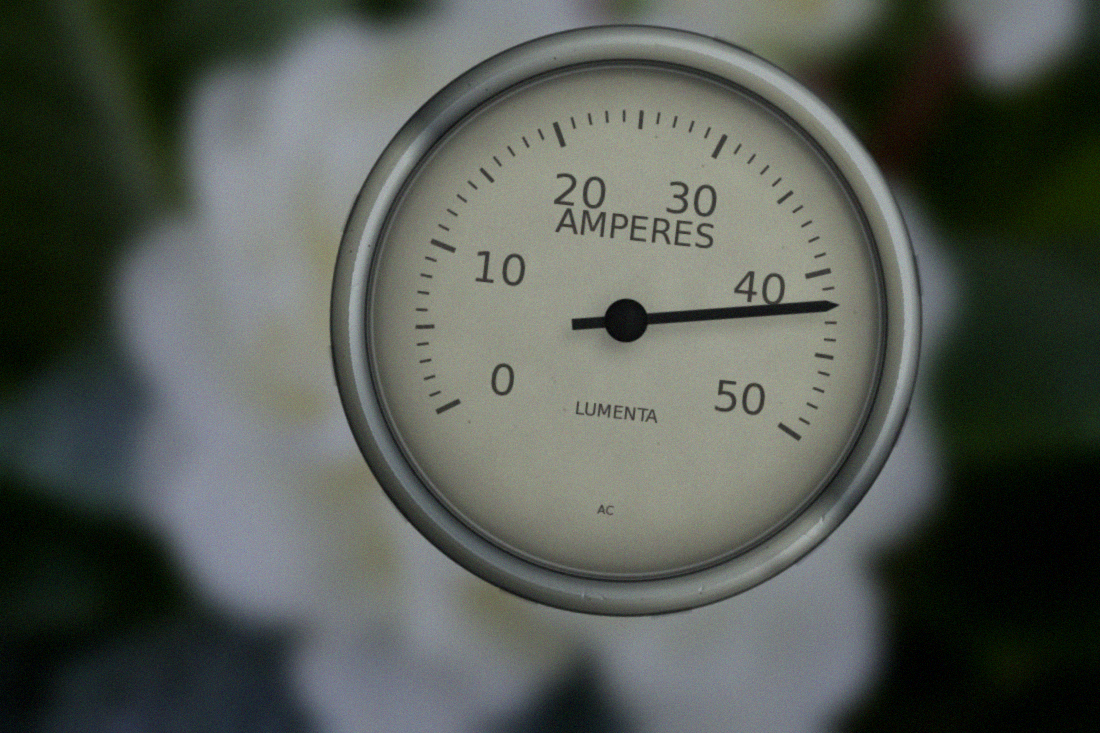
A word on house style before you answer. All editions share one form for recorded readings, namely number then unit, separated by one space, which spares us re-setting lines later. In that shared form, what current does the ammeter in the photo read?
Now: 42 A
